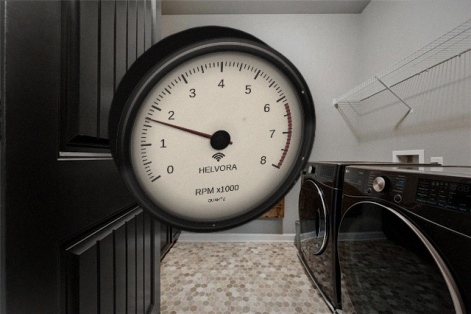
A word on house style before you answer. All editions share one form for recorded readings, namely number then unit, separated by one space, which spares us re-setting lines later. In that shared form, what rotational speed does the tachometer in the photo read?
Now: 1700 rpm
